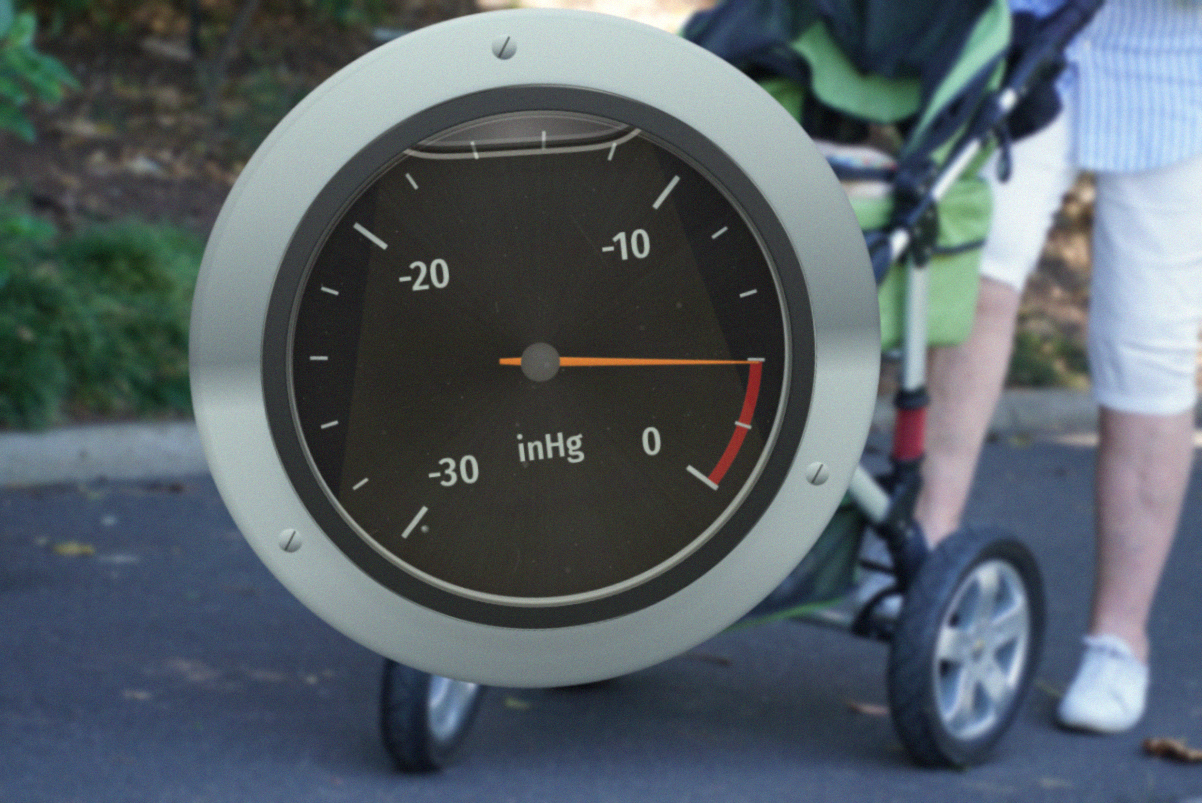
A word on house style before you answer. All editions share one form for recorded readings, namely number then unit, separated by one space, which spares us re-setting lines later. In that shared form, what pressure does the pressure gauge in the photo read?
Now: -4 inHg
